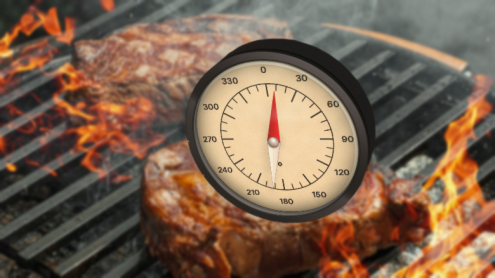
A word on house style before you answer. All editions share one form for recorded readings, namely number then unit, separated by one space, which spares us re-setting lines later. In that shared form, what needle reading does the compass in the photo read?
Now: 10 °
